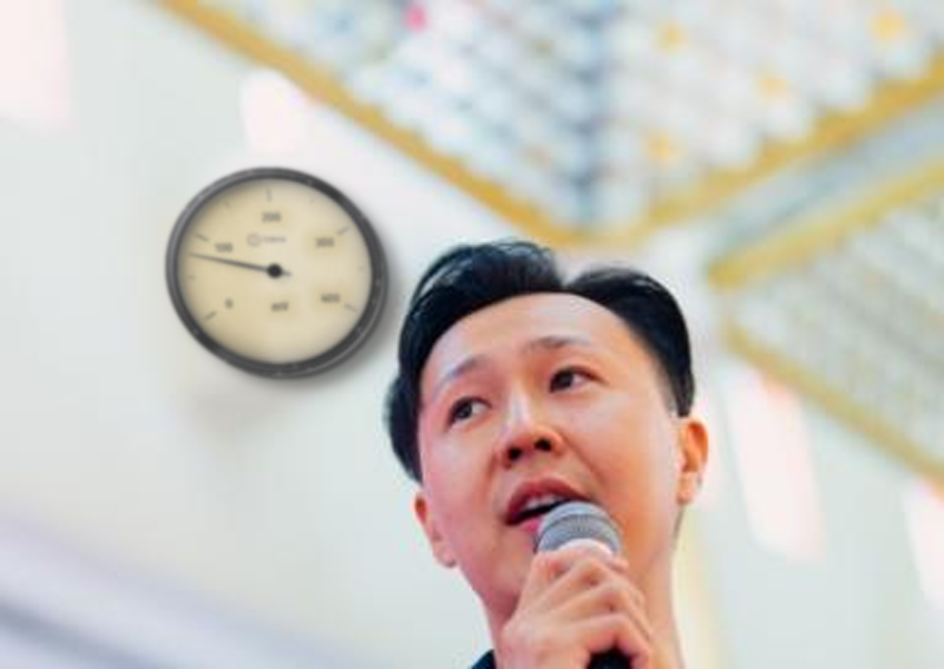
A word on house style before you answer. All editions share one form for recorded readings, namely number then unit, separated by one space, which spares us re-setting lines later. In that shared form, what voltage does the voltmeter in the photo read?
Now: 75 mV
